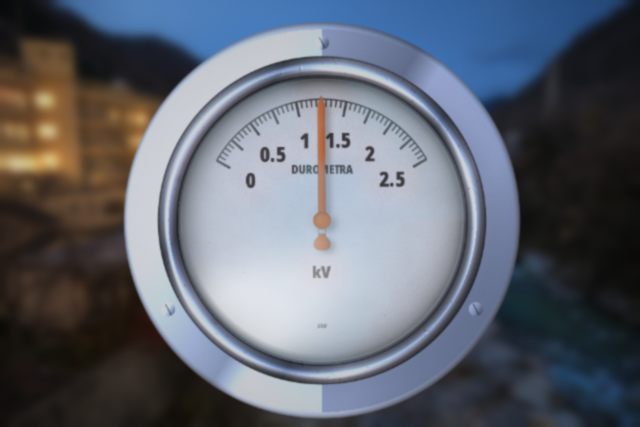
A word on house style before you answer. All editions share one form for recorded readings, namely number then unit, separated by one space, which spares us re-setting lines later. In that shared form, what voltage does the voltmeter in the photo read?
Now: 1.25 kV
